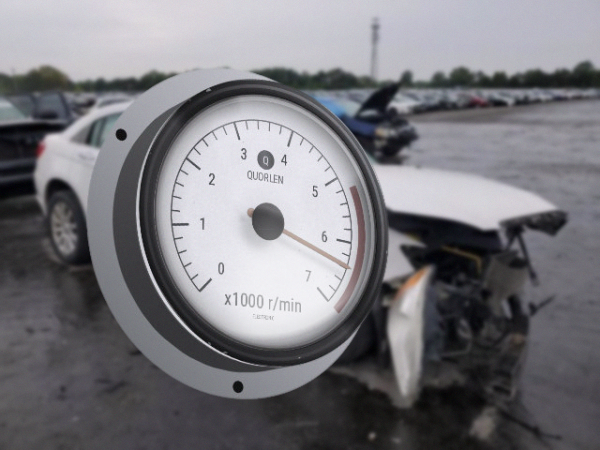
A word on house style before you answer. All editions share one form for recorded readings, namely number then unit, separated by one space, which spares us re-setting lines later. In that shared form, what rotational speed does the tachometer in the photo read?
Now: 6400 rpm
